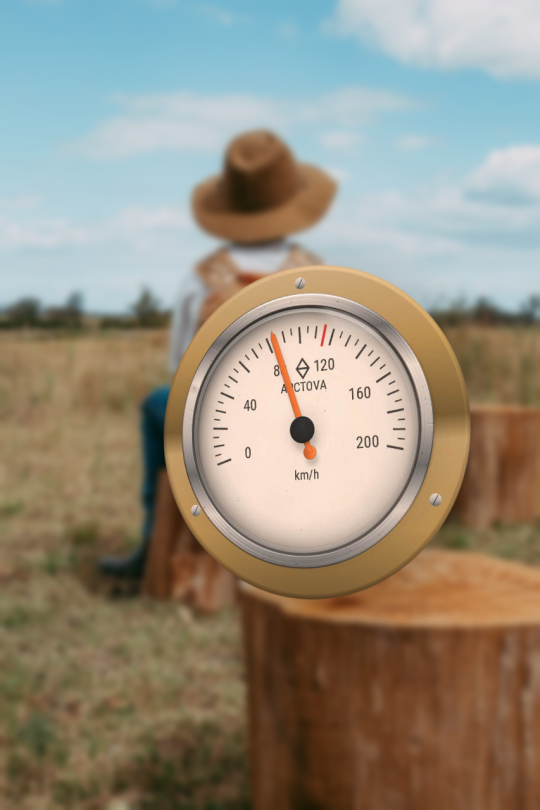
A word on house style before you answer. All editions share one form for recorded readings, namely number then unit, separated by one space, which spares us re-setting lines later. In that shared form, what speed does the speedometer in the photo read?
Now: 85 km/h
